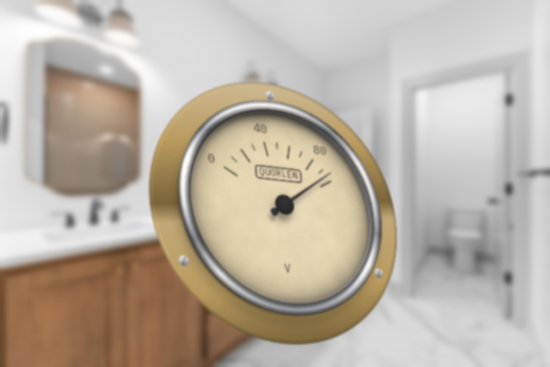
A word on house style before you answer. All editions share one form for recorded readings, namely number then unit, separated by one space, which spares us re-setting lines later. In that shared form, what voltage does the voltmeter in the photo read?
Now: 95 V
